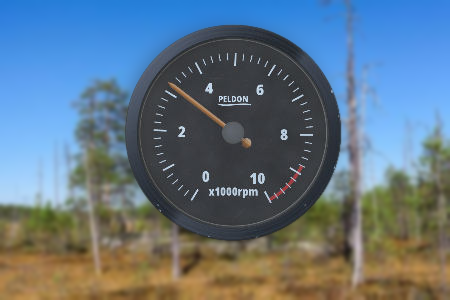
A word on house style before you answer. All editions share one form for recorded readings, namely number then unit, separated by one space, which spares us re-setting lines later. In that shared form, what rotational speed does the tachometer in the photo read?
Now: 3200 rpm
